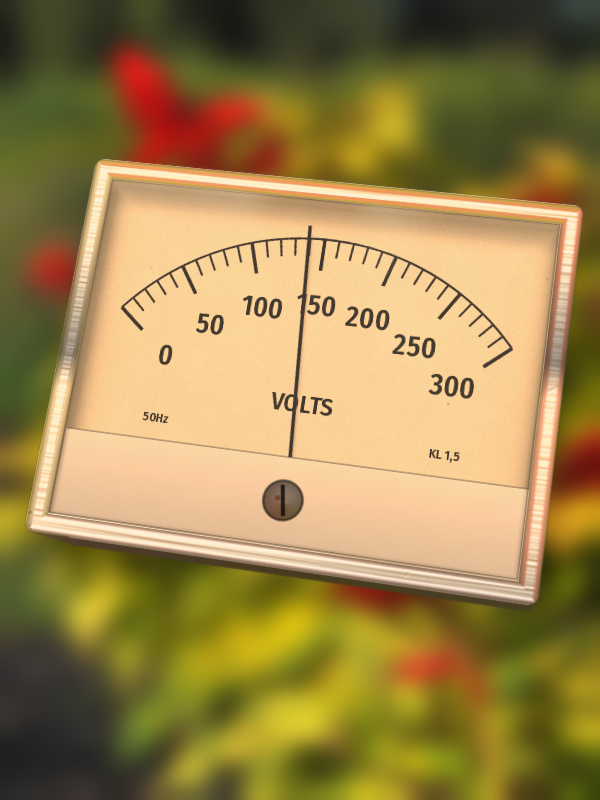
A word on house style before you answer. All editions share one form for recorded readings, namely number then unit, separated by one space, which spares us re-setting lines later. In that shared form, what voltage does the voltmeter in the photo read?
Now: 140 V
